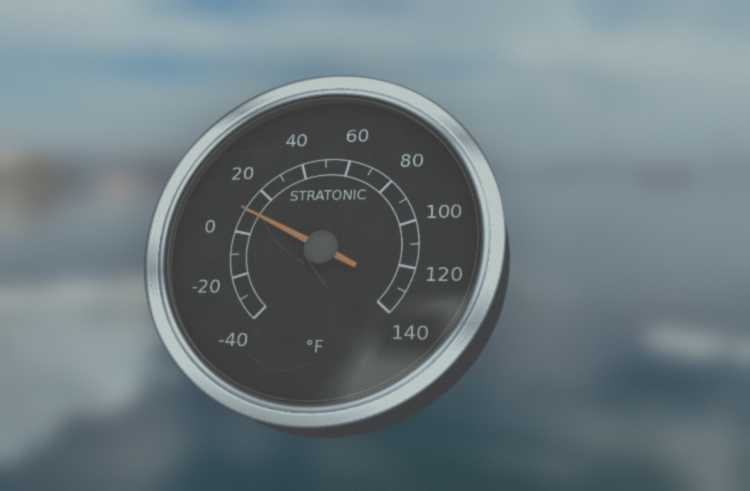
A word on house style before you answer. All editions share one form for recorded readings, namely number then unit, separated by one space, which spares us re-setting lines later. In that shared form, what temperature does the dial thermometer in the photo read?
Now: 10 °F
